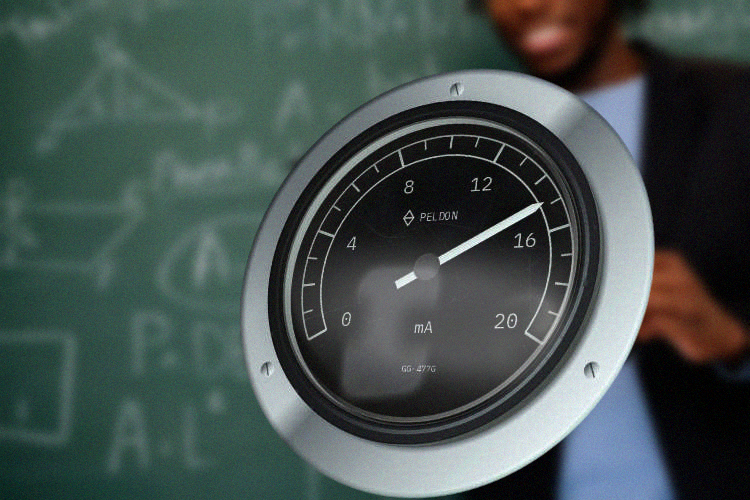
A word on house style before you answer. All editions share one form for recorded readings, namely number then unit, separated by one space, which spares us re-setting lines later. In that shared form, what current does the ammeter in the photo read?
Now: 15 mA
